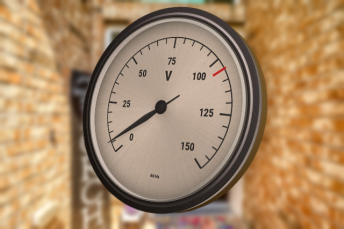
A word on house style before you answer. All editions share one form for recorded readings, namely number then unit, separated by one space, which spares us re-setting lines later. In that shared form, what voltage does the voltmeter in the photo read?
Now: 5 V
